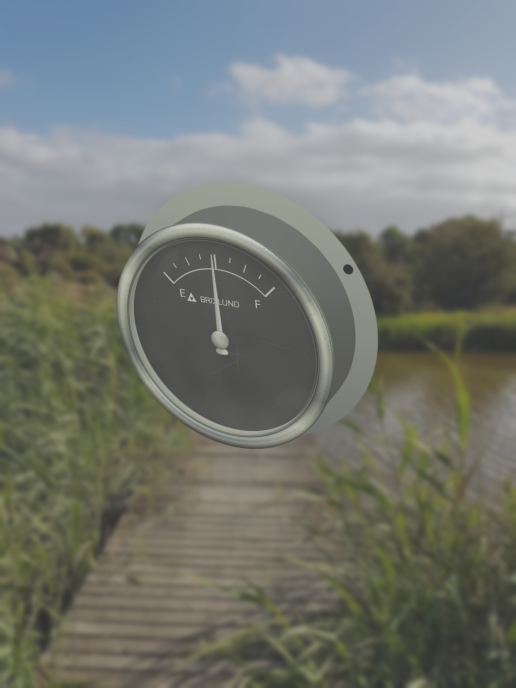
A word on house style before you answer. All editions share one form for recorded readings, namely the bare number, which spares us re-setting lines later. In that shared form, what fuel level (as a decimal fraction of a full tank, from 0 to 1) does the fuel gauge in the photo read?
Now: 0.5
